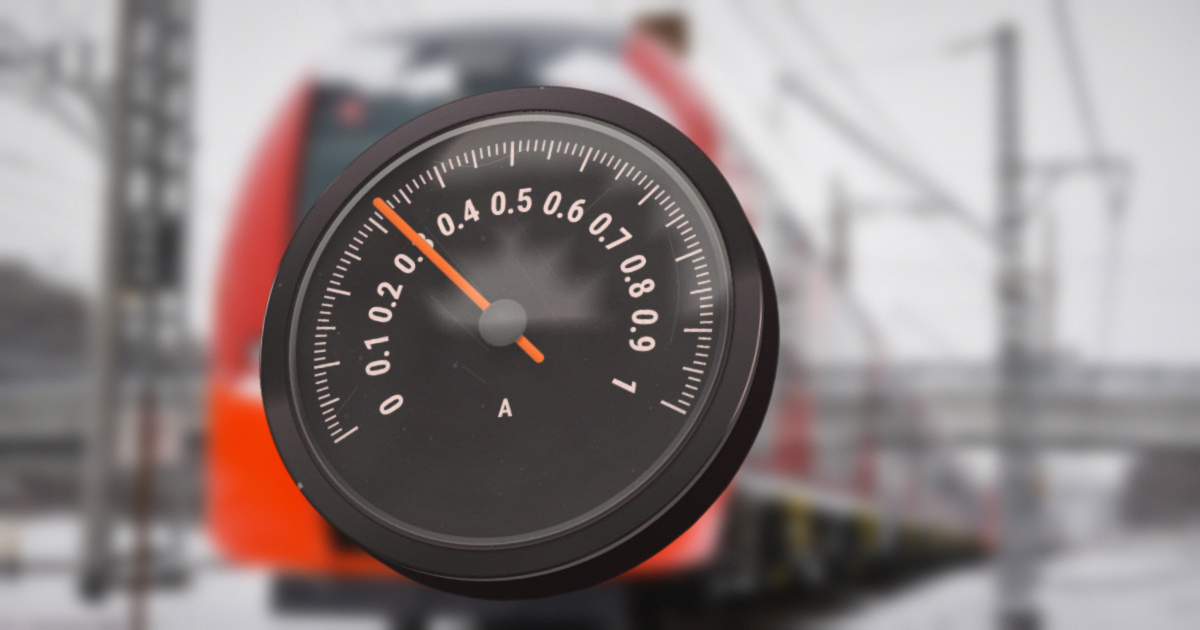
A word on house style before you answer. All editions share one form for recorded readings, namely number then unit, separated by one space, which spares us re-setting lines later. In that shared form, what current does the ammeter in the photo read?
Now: 0.32 A
